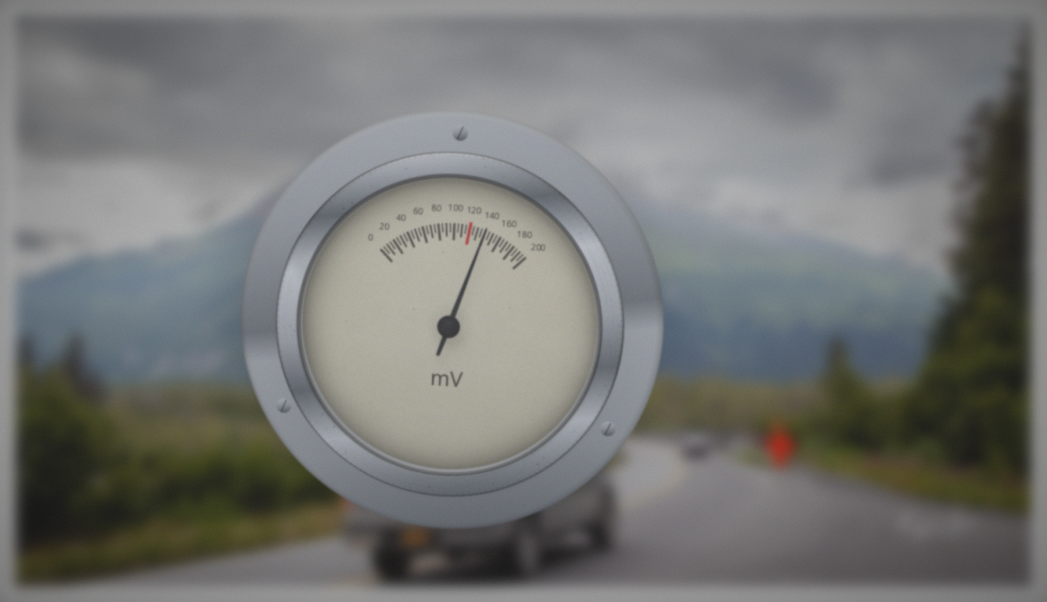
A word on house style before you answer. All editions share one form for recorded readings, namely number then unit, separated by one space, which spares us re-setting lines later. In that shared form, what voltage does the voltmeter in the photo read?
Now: 140 mV
